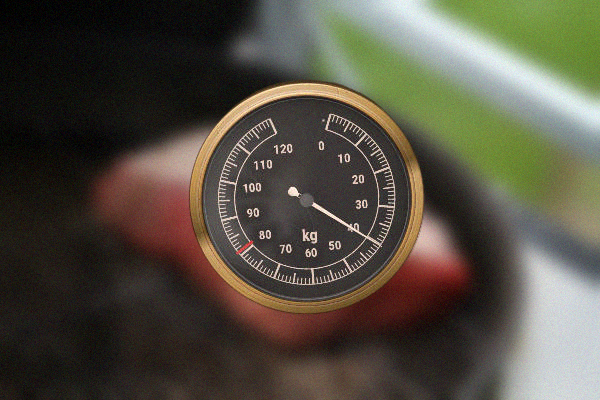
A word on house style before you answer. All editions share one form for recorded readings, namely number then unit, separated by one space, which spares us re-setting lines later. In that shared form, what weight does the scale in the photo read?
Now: 40 kg
